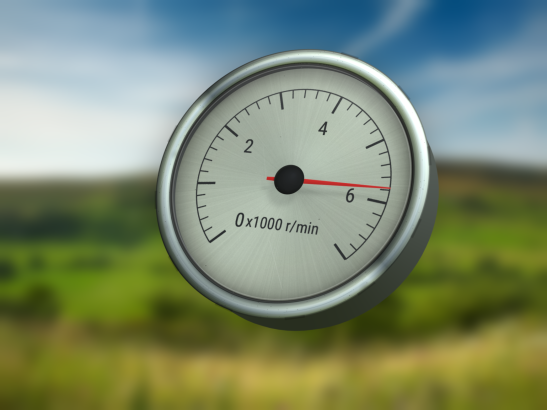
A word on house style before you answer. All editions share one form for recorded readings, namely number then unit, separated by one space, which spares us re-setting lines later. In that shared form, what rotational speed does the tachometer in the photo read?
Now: 5800 rpm
